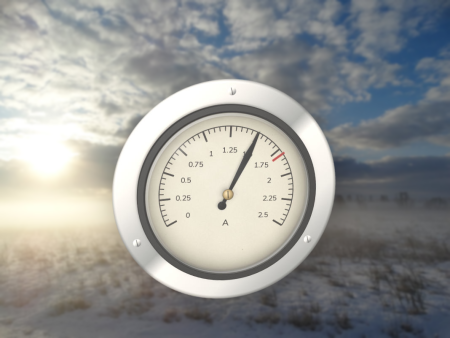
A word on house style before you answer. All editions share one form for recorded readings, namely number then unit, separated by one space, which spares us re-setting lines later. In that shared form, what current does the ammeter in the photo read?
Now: 1.5 A
